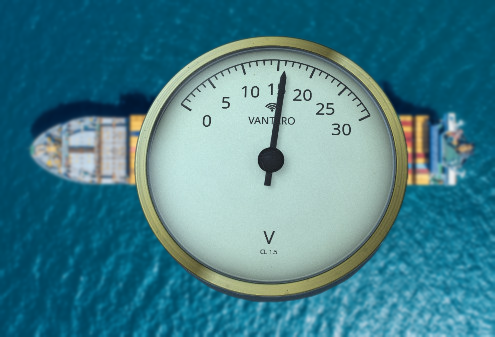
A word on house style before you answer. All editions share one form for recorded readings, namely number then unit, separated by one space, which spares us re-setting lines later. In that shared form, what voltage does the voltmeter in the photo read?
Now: 16 V
